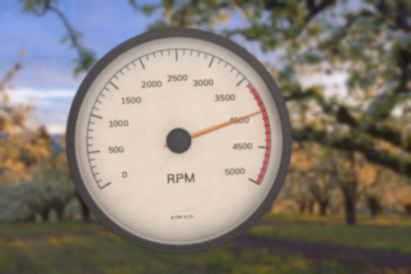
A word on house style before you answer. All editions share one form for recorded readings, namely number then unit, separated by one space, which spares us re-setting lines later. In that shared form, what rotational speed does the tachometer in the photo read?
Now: 4000 rpm
